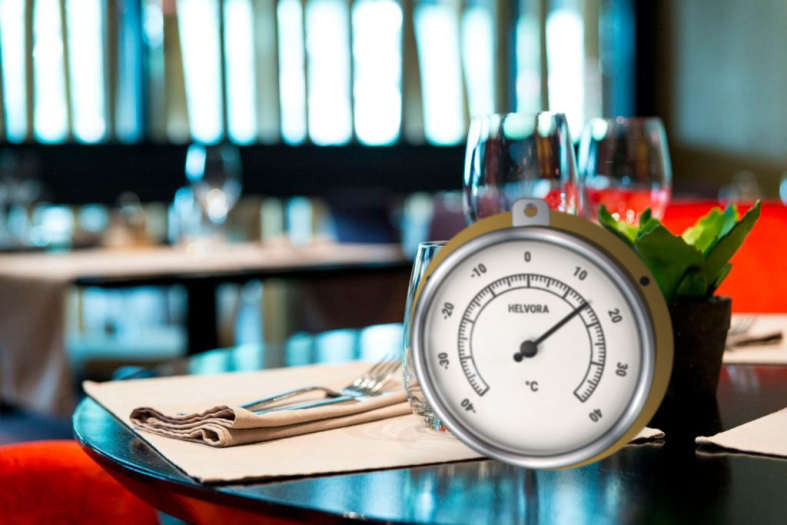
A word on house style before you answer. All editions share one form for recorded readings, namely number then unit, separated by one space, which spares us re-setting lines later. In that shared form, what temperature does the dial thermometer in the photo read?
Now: 15 °C
